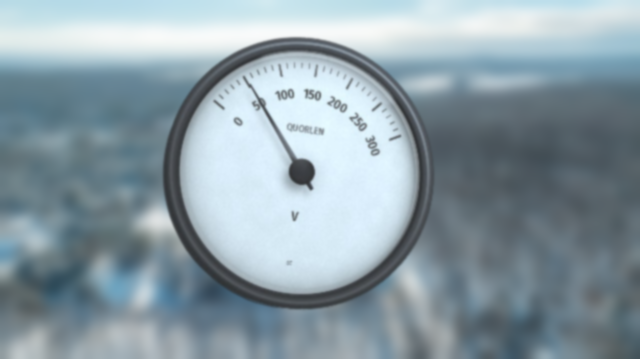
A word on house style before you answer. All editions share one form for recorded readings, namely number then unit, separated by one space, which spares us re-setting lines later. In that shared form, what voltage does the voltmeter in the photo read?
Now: 50 V
